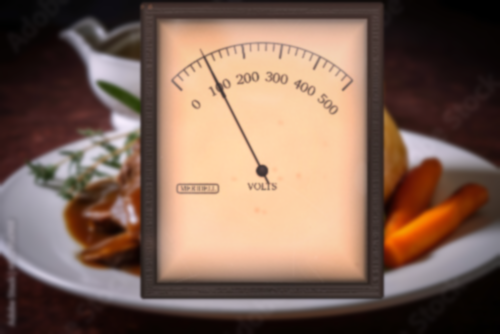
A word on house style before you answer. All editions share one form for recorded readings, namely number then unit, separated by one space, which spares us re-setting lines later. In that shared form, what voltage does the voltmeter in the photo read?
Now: 100 V
